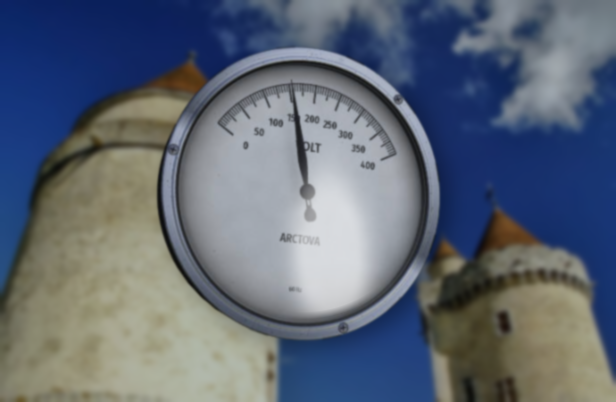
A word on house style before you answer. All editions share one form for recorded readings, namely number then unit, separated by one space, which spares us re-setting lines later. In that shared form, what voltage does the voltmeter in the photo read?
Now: 150 V
